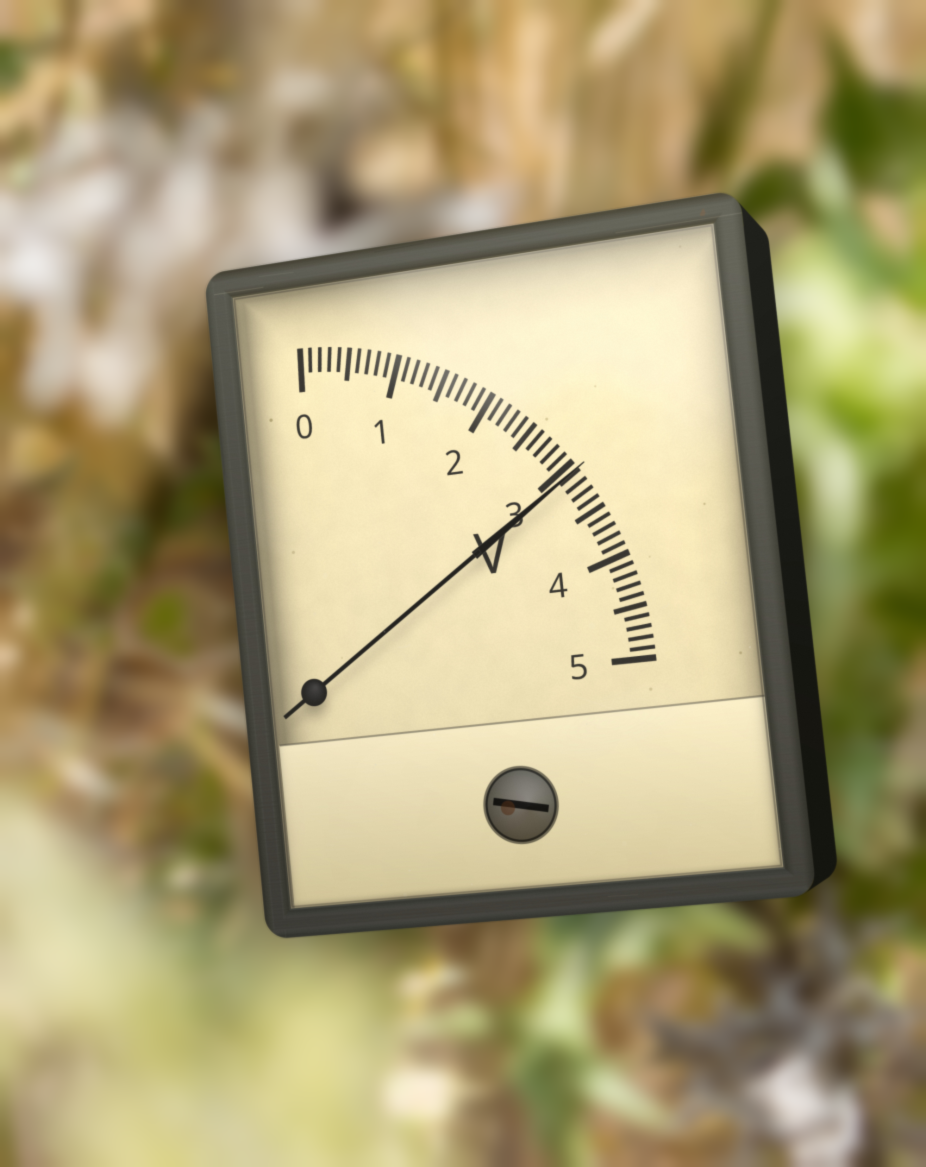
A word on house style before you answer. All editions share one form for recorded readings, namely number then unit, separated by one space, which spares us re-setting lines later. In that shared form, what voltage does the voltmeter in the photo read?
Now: 3.1 V
